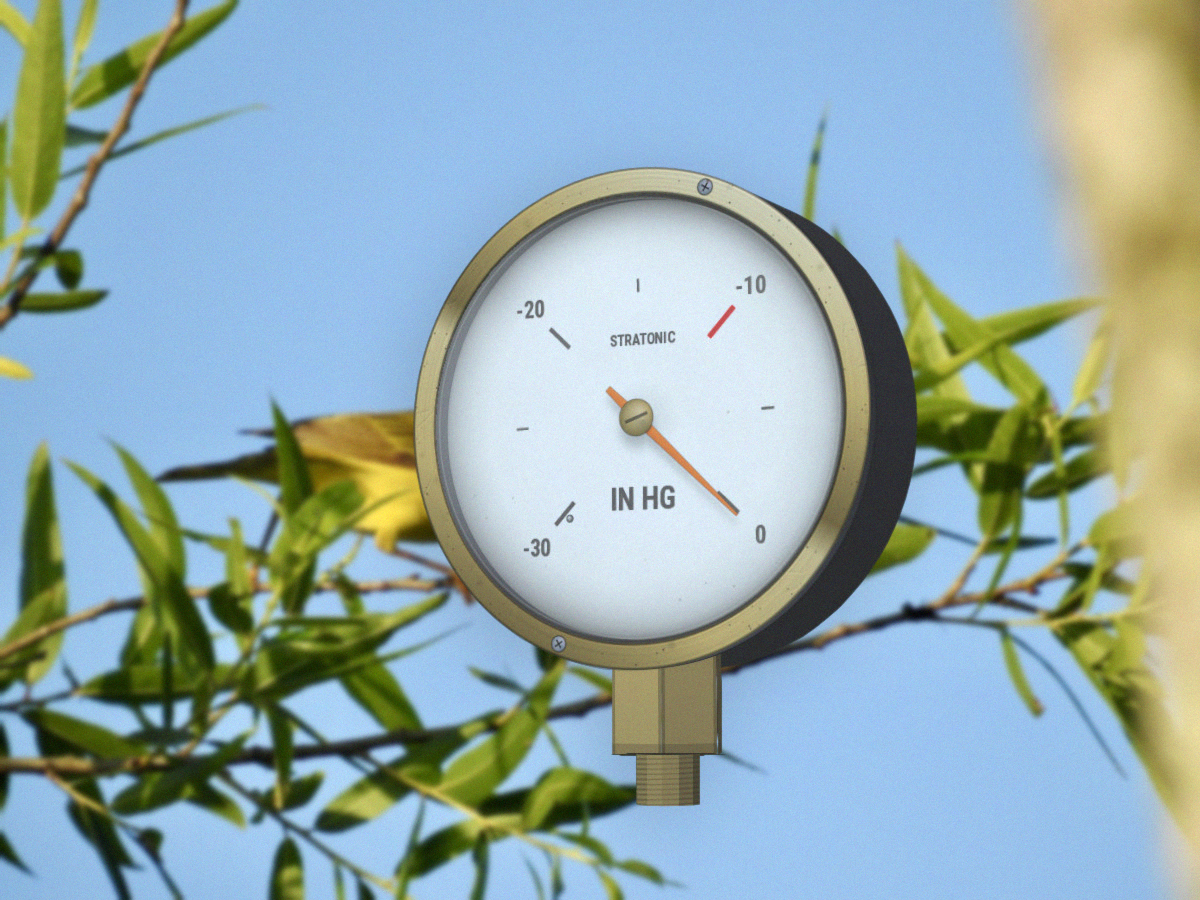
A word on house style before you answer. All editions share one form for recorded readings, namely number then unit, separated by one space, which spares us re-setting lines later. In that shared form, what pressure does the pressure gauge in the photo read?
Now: 0 inHg
